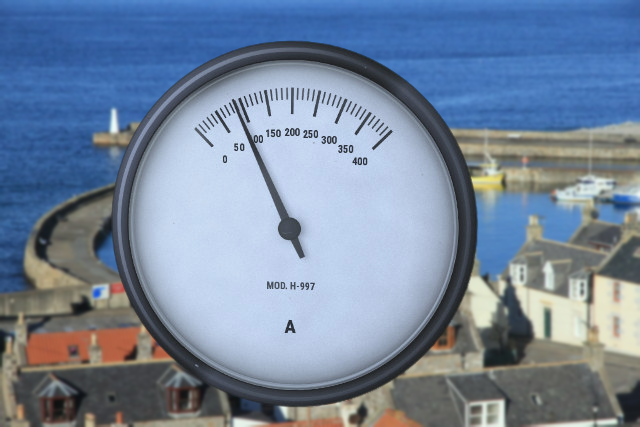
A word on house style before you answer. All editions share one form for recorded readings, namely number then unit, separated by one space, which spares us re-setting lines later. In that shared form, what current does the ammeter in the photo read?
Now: 90 A
